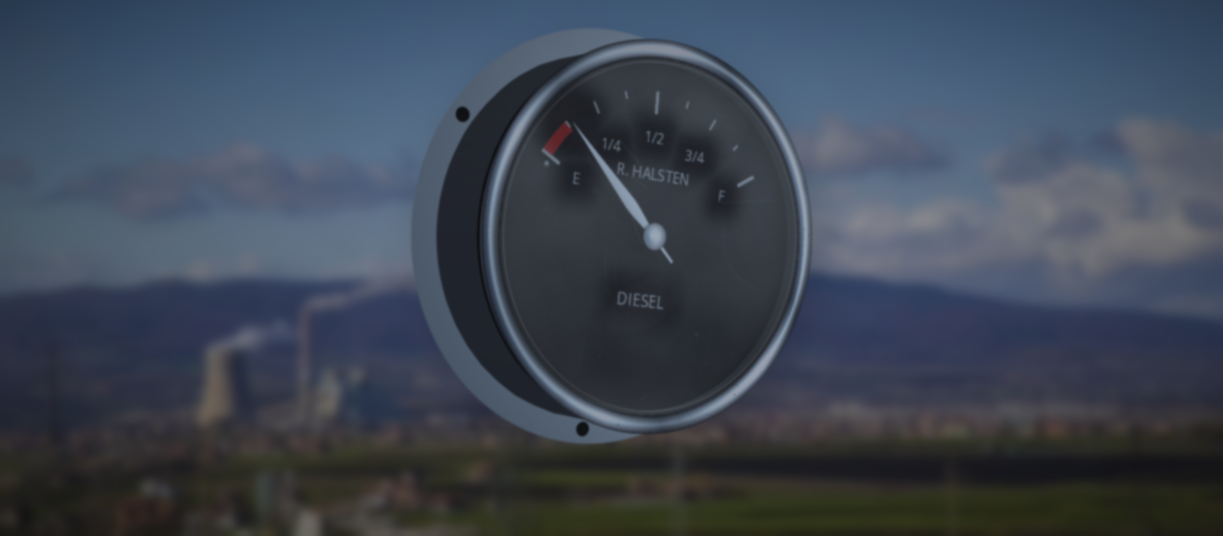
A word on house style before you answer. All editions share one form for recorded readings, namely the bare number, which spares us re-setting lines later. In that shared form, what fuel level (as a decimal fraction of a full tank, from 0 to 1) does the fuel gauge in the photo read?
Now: 0.125
